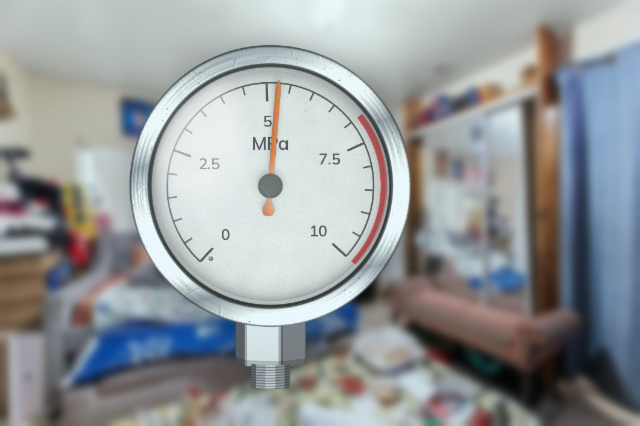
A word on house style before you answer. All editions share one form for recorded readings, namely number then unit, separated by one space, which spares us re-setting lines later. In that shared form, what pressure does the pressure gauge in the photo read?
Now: 5.25 MPa
